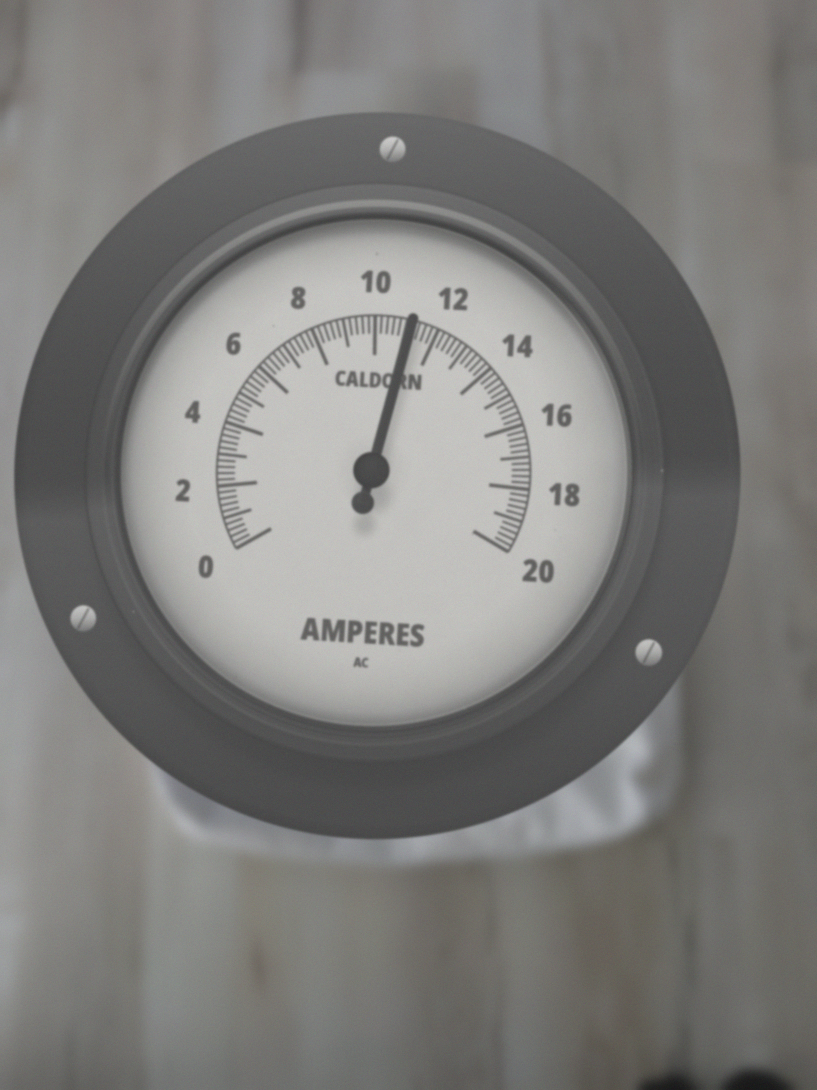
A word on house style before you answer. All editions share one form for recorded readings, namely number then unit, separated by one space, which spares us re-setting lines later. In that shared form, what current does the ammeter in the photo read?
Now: 11.2 A
